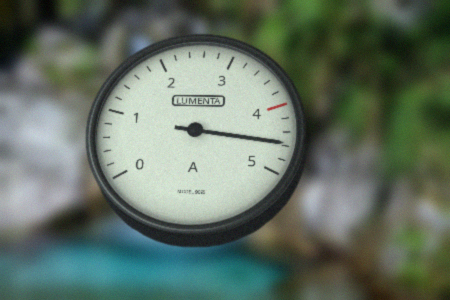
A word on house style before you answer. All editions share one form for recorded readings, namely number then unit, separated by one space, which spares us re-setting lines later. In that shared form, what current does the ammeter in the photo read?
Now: 4.6 A
